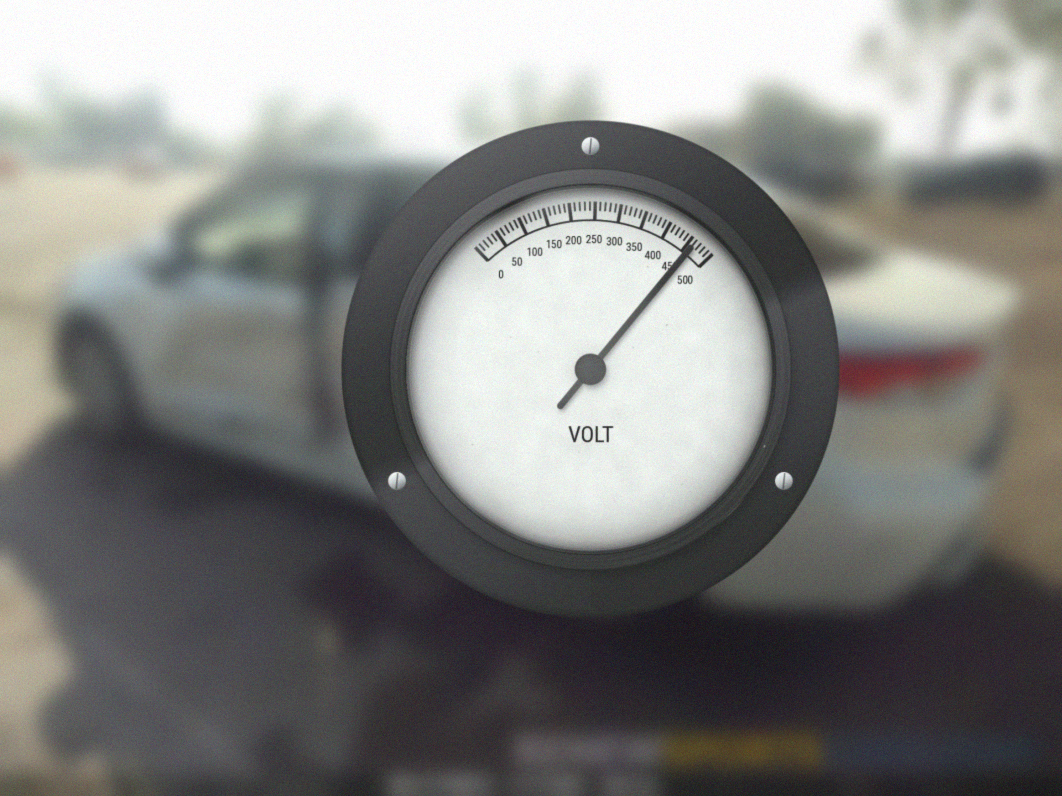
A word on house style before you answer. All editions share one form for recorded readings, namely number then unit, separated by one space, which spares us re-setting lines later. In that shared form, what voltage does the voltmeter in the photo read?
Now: 460 V
